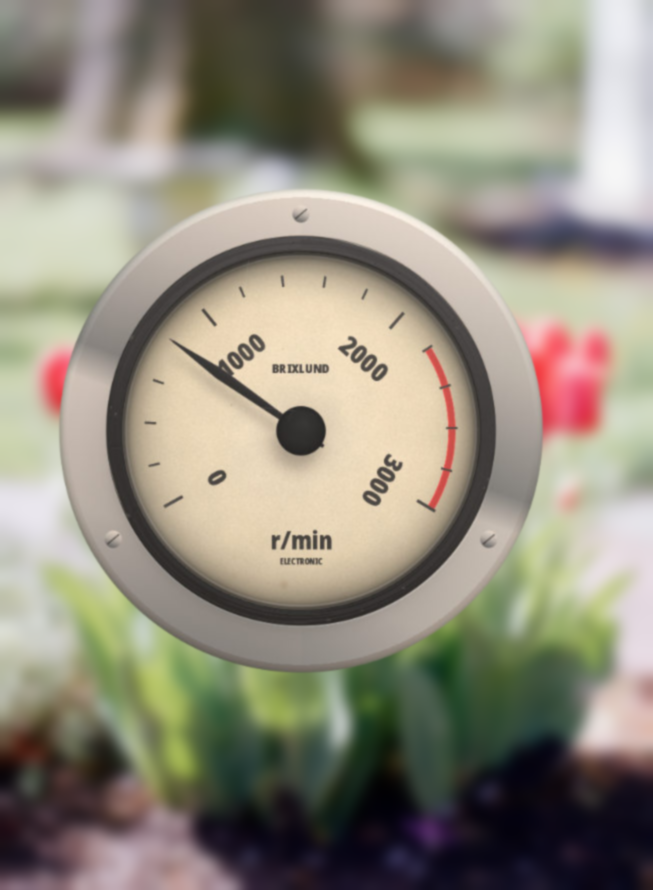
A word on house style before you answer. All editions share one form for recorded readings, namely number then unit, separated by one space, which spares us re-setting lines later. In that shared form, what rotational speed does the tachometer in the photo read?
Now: 800 rpm
